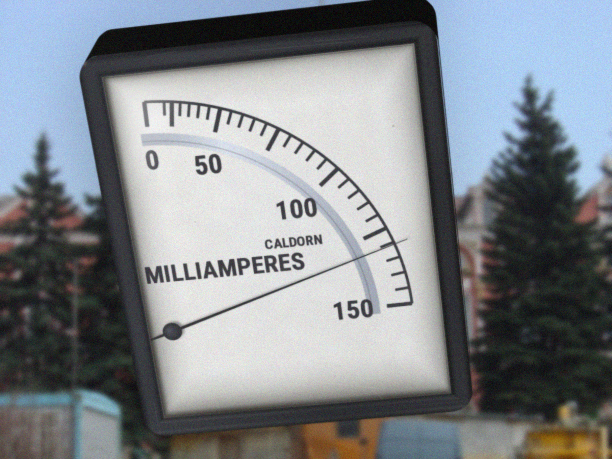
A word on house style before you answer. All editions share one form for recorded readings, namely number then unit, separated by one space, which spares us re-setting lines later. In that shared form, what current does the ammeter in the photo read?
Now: 130 mA
